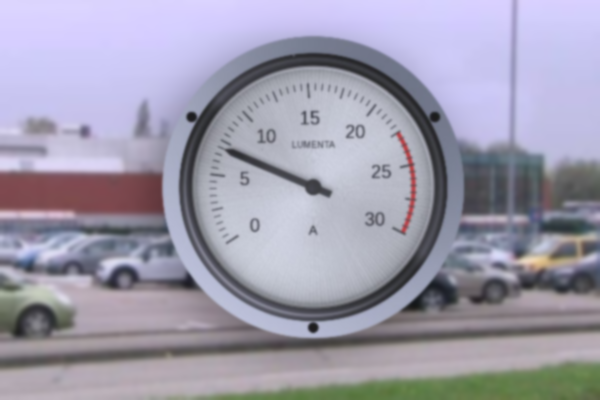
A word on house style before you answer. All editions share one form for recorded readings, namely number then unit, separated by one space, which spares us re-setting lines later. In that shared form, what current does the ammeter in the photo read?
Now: 7 A
